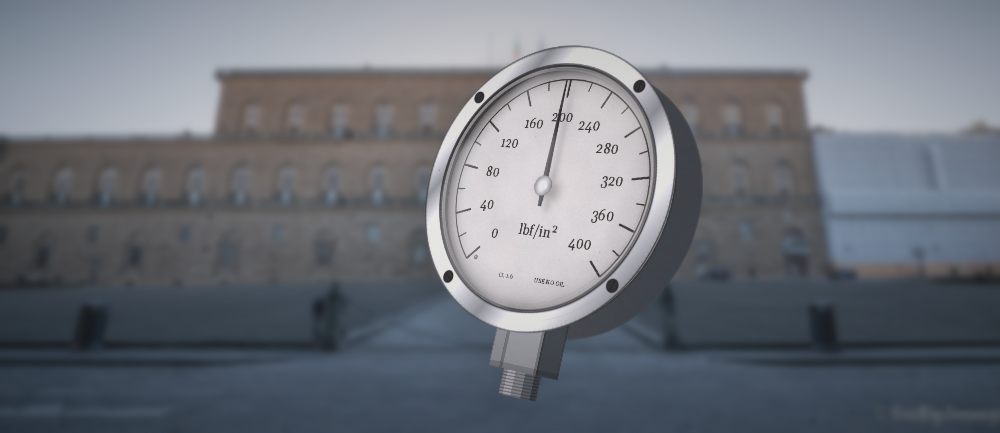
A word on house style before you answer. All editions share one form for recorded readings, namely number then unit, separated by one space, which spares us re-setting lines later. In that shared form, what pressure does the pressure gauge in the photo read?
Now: 200 psi
